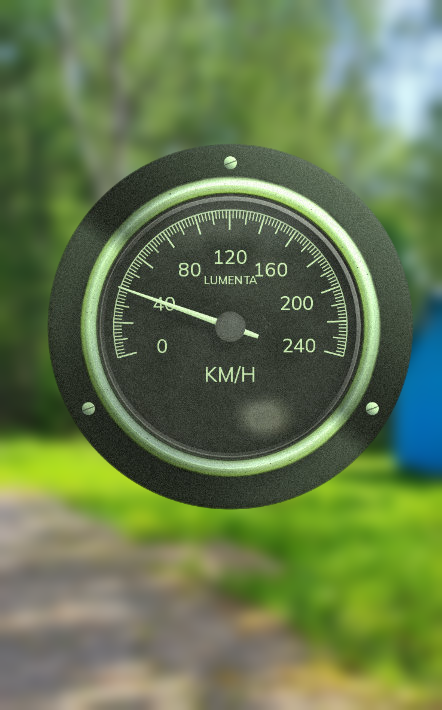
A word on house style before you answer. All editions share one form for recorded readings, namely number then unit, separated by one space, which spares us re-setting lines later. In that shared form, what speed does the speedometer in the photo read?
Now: 40 km/h
